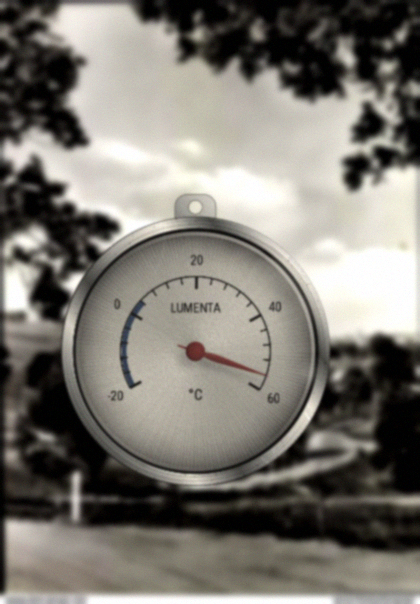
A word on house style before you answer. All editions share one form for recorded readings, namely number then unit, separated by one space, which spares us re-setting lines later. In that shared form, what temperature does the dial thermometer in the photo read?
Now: 56 °C
